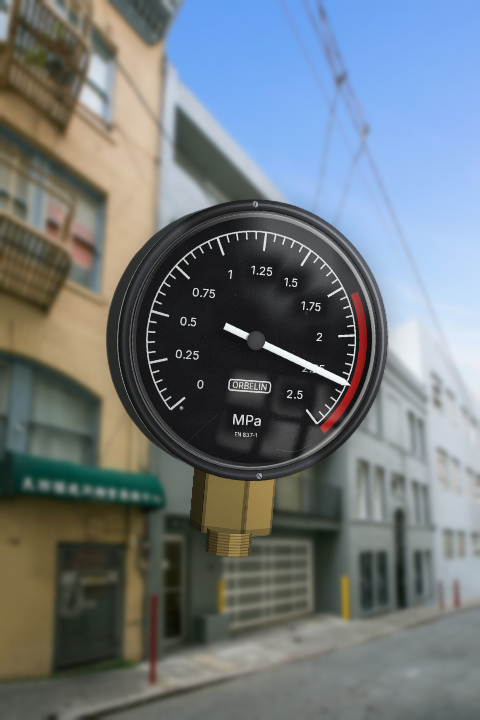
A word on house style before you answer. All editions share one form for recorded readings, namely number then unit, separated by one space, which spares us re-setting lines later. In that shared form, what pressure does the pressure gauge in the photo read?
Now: 2.25 MPa
